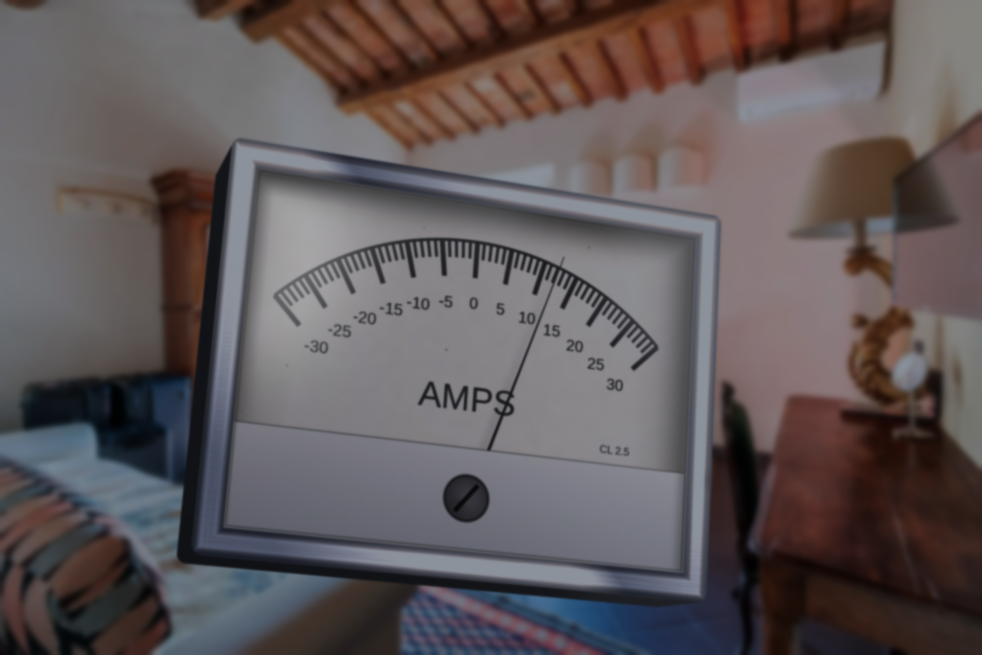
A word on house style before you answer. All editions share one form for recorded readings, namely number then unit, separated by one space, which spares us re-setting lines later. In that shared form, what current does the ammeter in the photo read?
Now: 12 A
